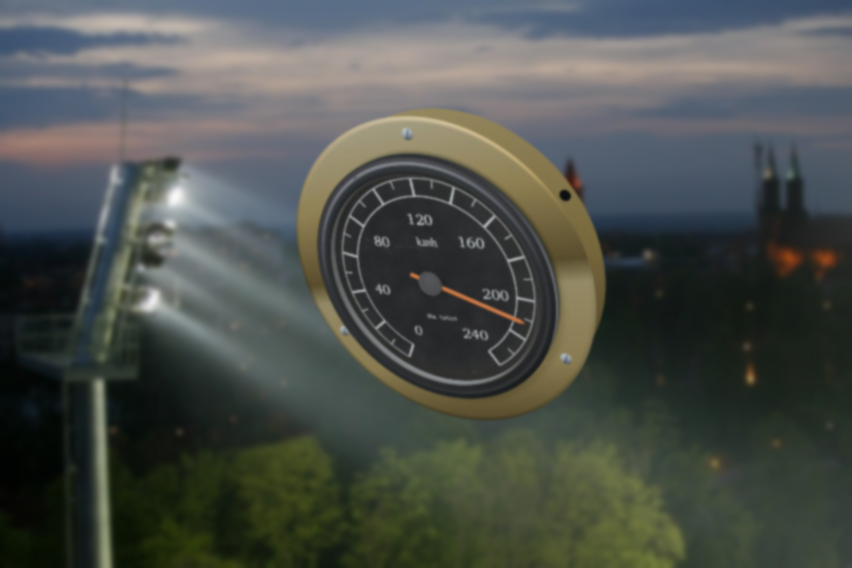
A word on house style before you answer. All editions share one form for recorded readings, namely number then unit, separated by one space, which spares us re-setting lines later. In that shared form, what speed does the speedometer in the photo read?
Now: 210 km/h
